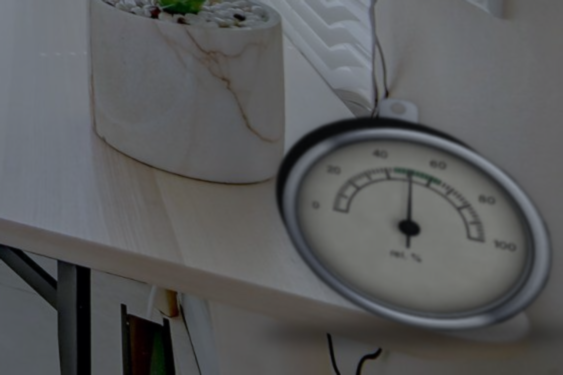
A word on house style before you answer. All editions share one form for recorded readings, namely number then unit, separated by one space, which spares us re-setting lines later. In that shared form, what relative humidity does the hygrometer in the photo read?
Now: 50 %
